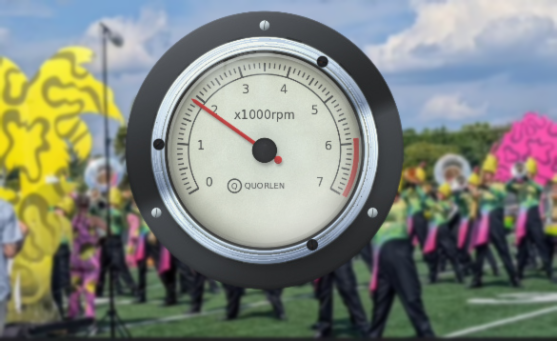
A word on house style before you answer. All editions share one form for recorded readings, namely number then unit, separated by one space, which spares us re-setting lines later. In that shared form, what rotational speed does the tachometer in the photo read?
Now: 1900 rpm
